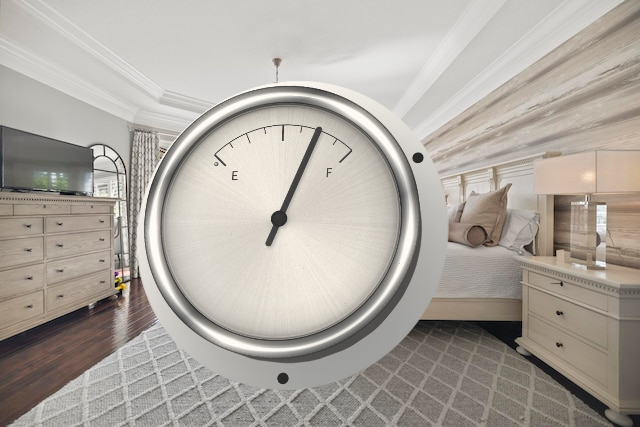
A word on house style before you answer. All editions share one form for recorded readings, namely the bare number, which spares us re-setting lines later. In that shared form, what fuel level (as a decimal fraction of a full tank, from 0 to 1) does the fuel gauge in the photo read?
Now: 0.75
